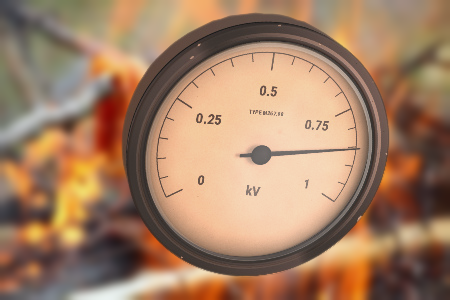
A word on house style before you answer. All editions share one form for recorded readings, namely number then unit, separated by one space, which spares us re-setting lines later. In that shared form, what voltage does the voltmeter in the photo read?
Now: 0.85 kV
